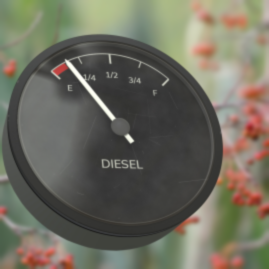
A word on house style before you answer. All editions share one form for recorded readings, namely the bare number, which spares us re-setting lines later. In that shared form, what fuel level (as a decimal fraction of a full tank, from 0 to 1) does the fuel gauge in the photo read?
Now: 0.125
